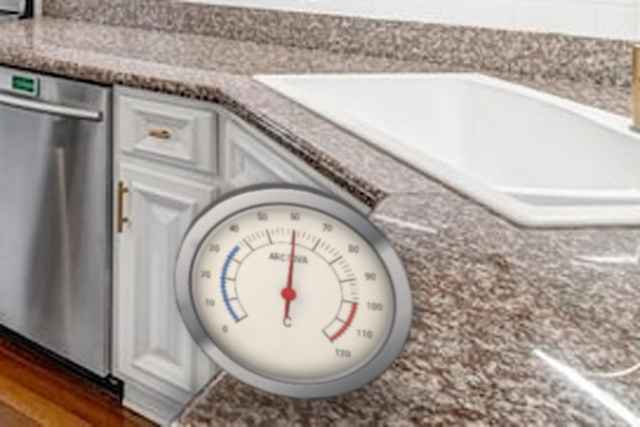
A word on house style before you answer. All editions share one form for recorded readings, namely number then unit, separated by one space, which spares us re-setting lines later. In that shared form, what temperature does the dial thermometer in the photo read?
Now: 60 °C
